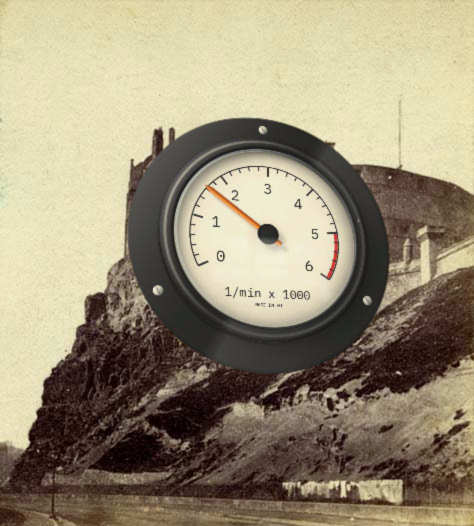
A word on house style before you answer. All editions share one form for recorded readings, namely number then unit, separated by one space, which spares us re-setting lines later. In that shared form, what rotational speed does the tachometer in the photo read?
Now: 1600 rpm
